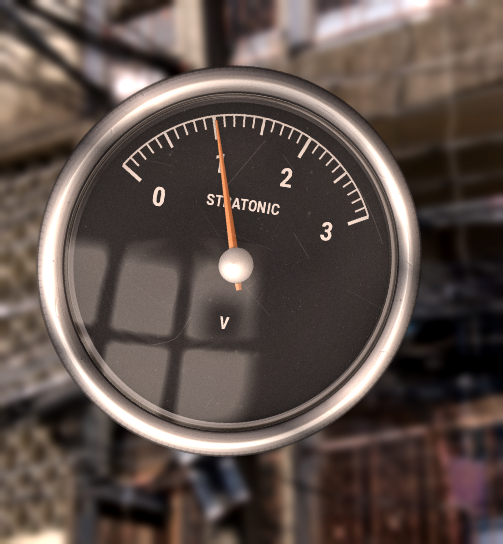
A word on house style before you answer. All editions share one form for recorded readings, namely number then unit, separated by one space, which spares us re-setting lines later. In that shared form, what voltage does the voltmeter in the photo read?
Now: 1 V
